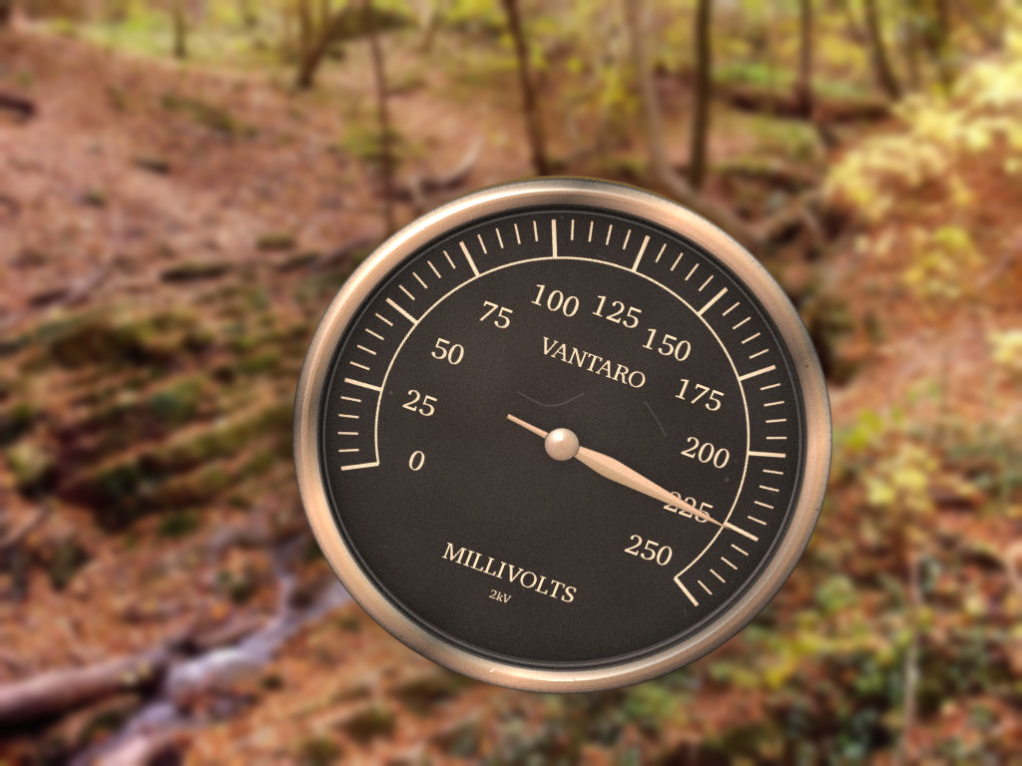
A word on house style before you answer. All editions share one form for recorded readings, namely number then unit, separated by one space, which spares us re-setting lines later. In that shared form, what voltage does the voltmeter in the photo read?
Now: 225 mV
